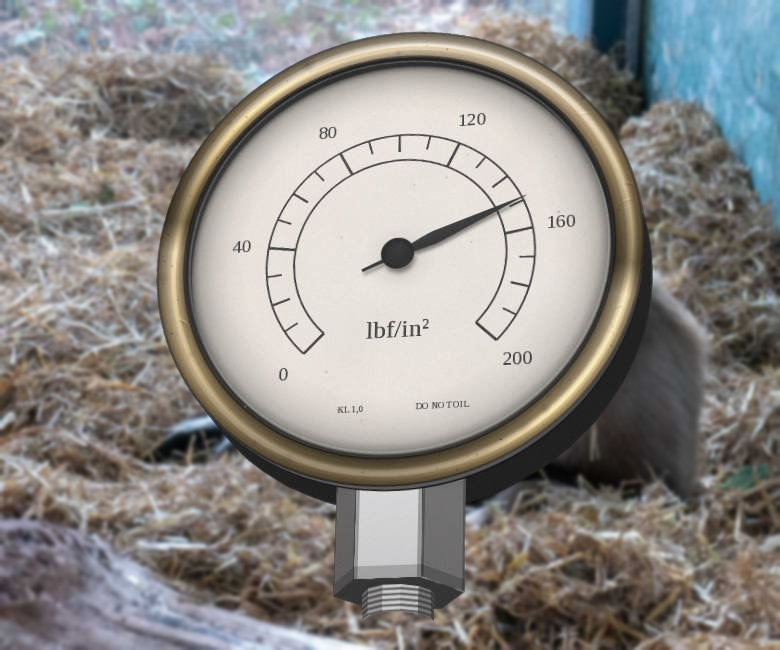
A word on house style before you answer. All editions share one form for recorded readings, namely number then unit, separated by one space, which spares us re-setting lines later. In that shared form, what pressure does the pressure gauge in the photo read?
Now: 150 psi
